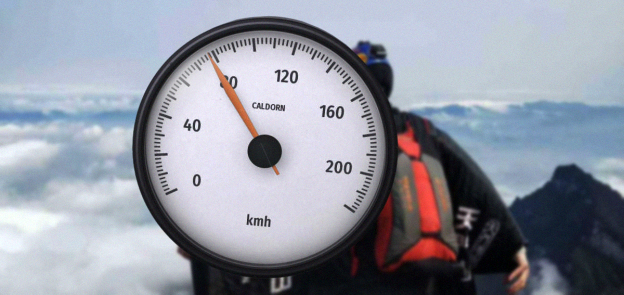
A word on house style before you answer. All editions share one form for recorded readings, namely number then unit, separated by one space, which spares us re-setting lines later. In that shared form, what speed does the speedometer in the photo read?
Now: 78 km/h
